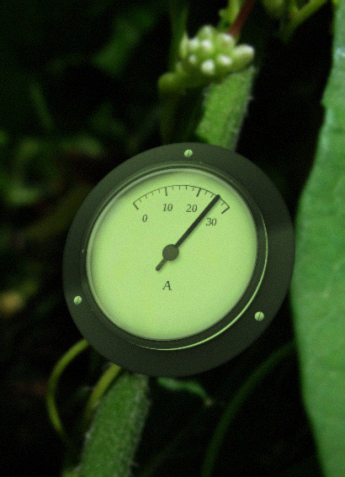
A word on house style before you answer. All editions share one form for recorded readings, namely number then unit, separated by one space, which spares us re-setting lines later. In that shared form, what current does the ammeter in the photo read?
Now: 26 A
